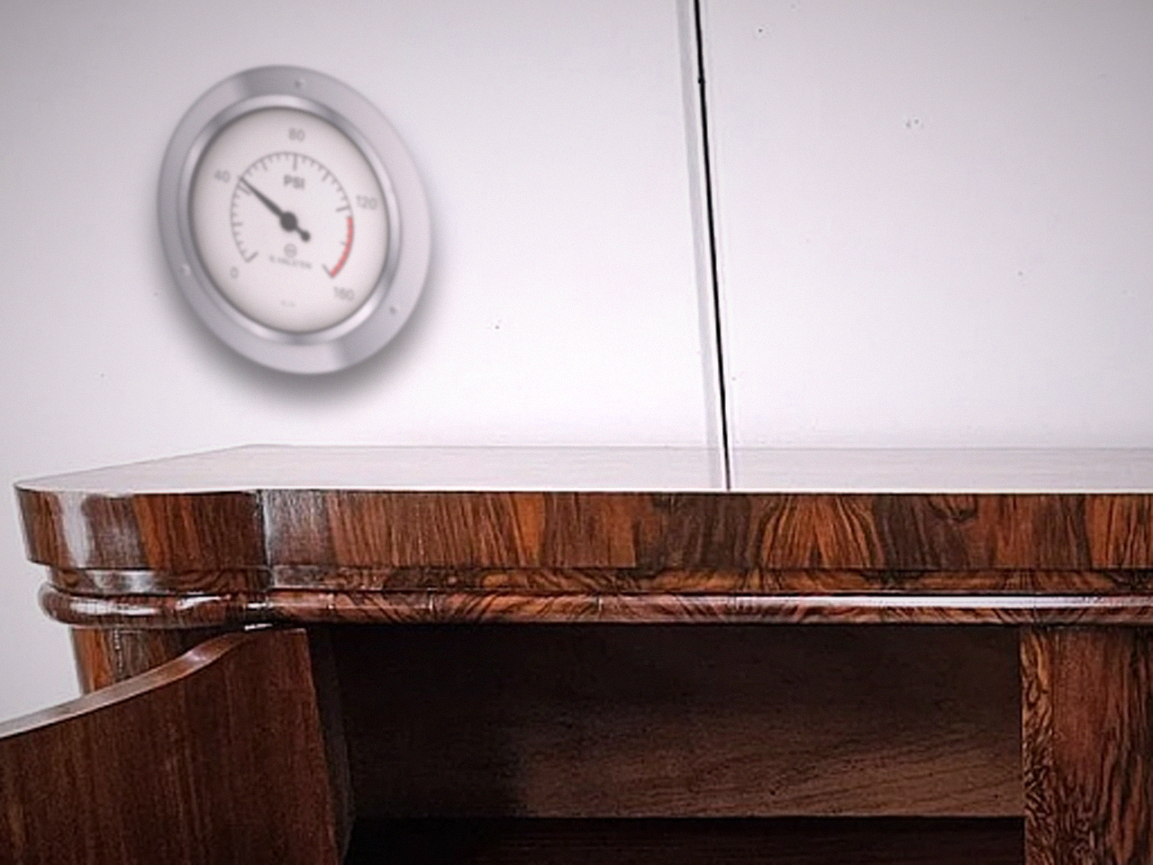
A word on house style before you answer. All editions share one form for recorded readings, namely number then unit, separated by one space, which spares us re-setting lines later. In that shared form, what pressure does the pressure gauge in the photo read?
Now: 45 psi
